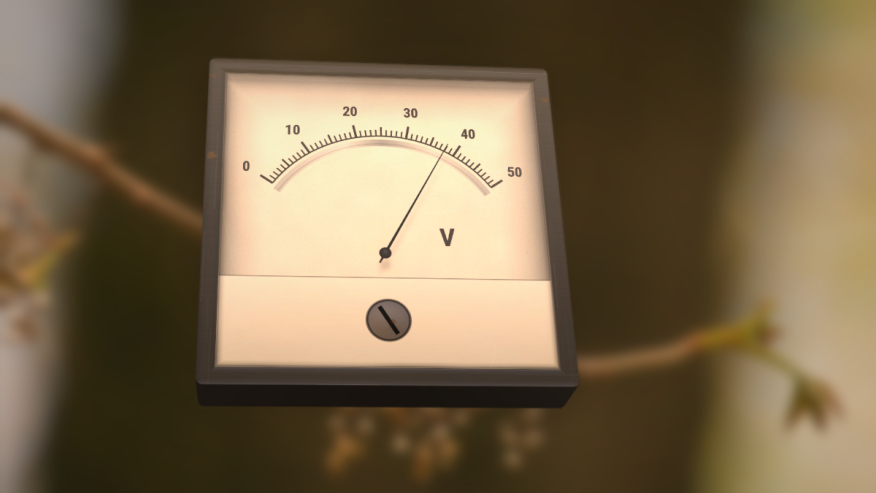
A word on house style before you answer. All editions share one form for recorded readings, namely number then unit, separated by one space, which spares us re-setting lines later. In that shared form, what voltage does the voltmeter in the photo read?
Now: 38 V
